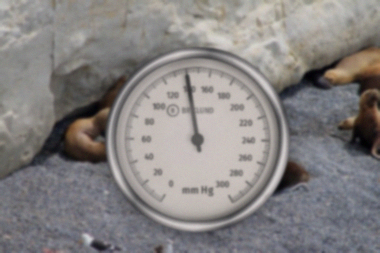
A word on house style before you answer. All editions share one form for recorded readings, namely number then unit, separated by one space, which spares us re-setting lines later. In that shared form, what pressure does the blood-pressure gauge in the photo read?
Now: 140 mmHg
